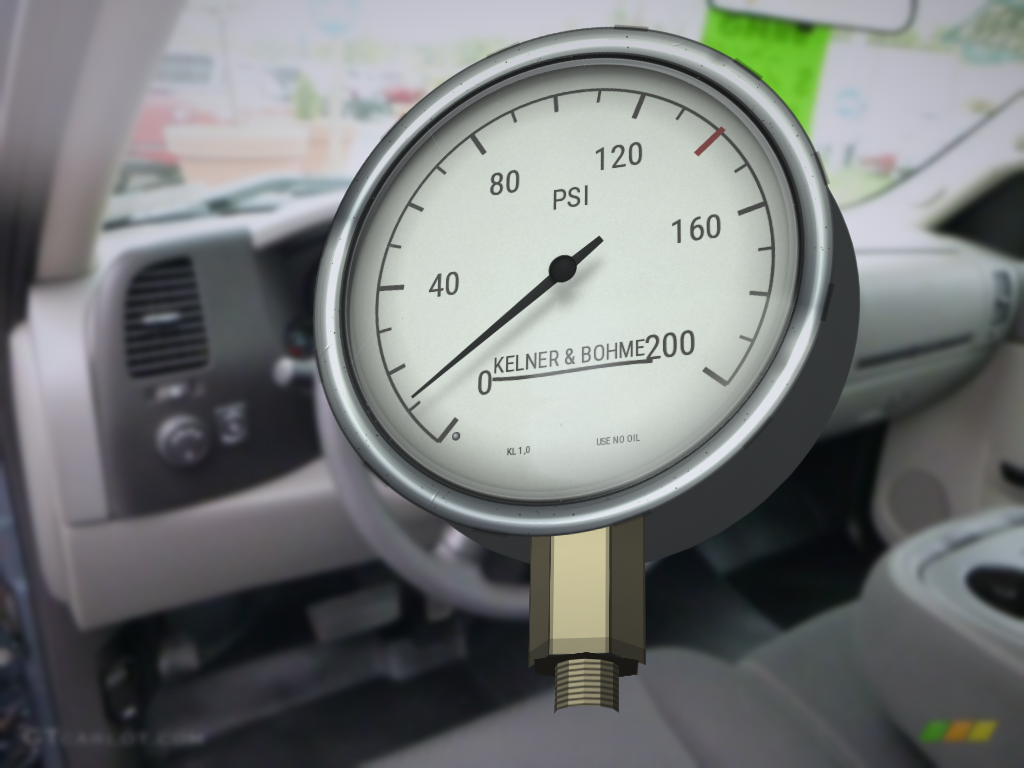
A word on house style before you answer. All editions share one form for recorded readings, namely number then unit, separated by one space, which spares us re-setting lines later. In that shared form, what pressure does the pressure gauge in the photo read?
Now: 10 psi
